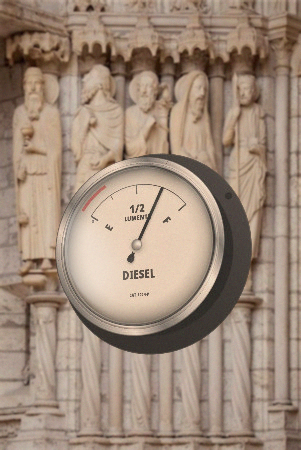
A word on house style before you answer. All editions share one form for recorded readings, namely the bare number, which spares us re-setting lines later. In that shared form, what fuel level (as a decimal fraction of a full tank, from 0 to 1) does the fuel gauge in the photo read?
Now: 0.75
